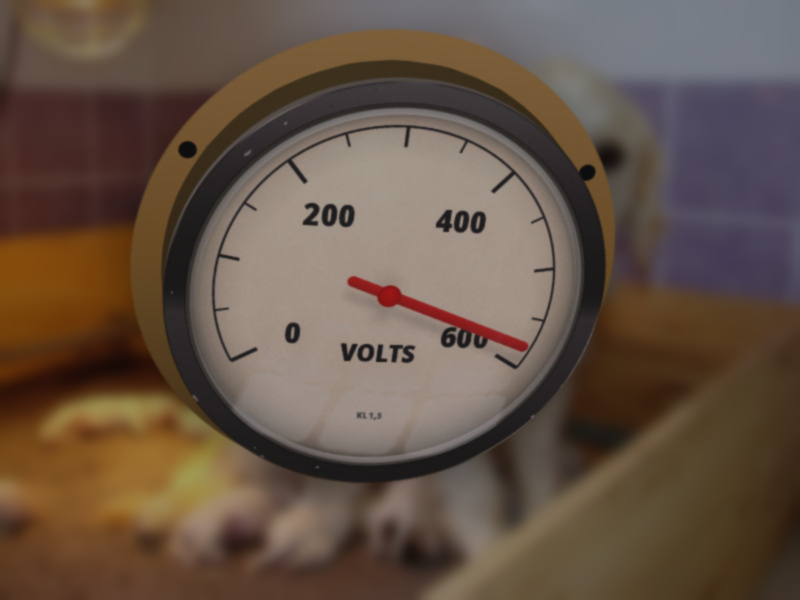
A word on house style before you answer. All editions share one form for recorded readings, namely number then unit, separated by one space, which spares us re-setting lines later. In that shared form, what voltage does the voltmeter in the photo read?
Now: 575 V
